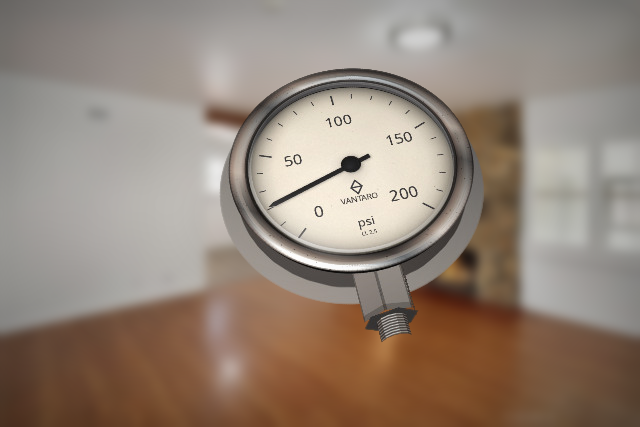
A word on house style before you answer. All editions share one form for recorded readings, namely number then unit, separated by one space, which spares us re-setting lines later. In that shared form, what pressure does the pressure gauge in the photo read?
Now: 20 psi
